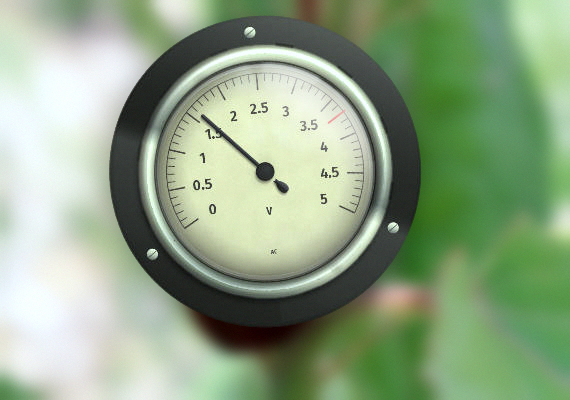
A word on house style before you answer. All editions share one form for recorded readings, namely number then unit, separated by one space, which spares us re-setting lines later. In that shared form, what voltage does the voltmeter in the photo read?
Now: 1.6 V
